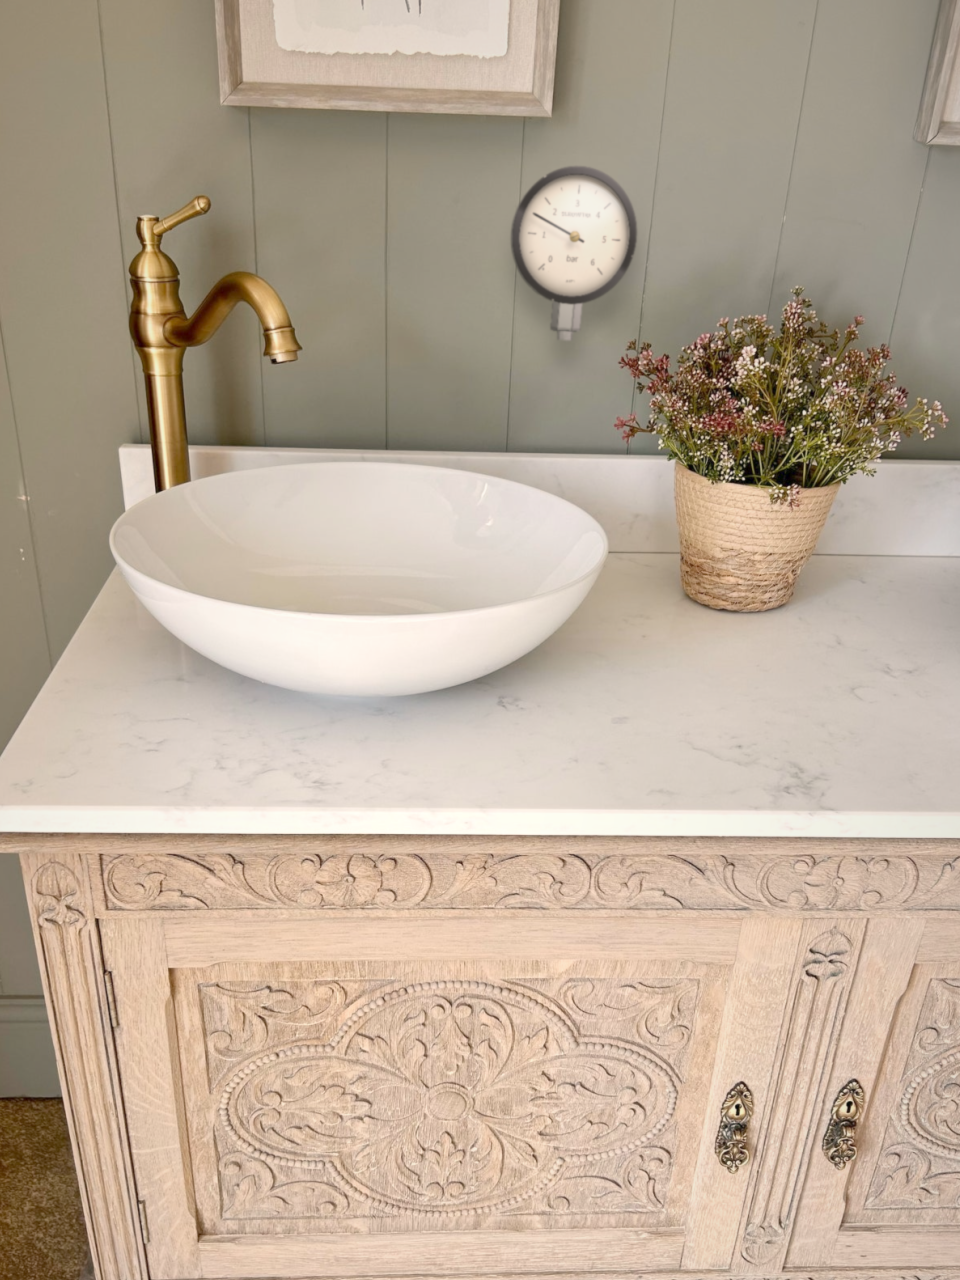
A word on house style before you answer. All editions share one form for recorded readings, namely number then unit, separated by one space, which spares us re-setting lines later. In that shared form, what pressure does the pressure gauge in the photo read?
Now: 1.5 bar
